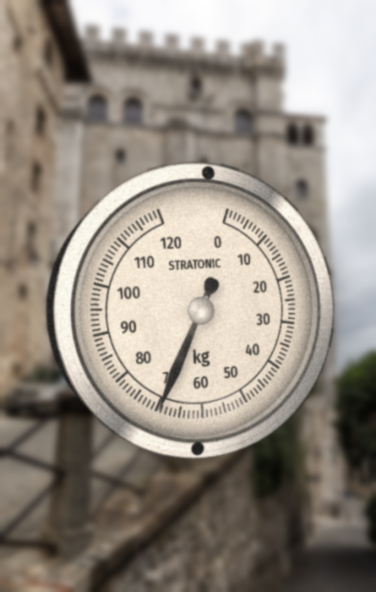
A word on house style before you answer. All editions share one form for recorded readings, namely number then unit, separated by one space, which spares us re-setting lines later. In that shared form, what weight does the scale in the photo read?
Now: 70 kg
